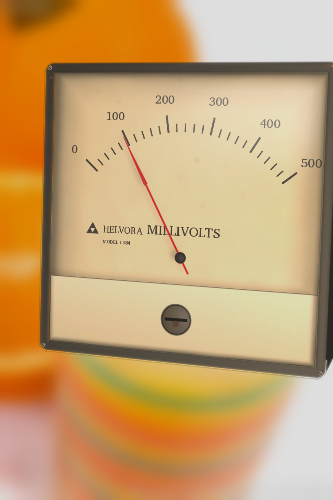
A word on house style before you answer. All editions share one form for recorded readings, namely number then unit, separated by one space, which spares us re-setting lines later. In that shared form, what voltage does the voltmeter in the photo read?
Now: 100 mV
